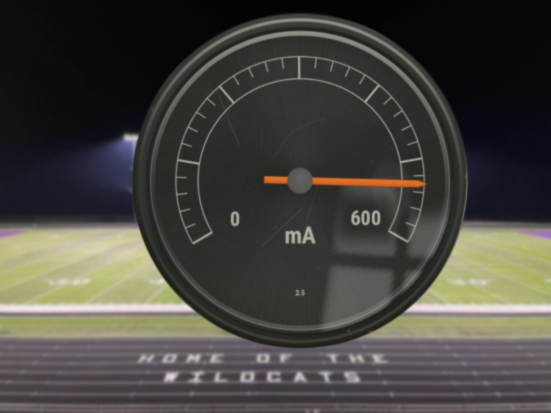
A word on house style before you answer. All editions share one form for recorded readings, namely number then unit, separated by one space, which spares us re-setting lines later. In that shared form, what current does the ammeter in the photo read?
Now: 530 mA
